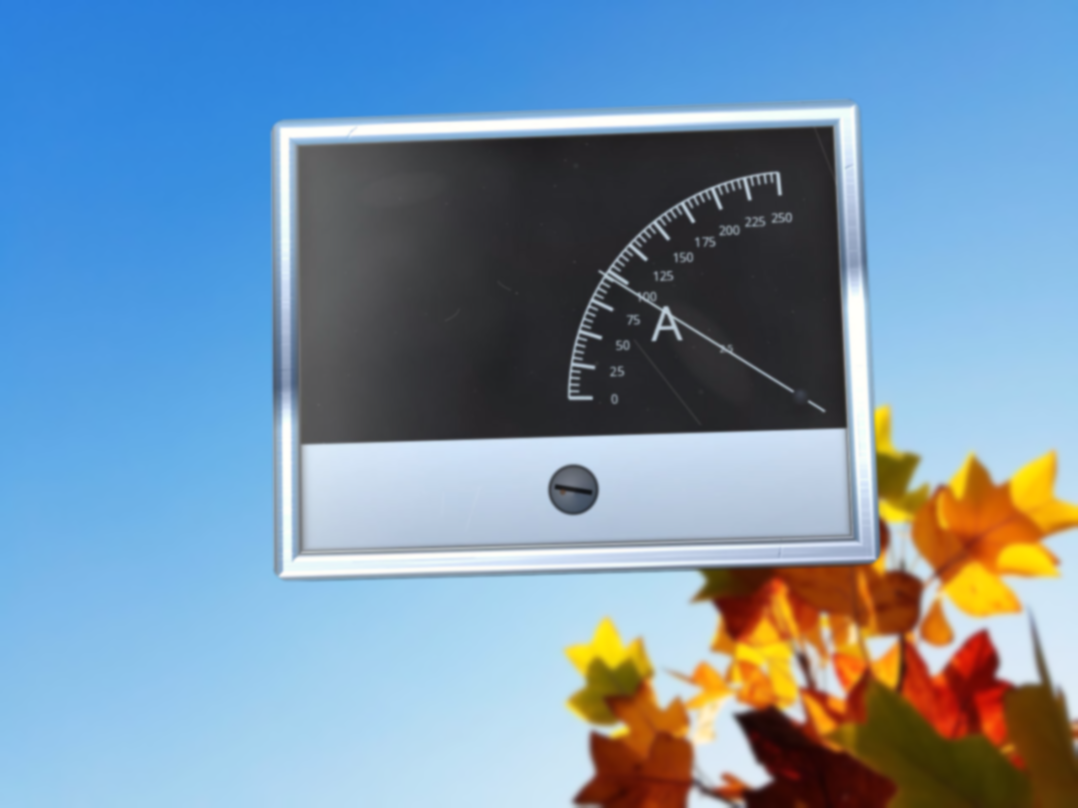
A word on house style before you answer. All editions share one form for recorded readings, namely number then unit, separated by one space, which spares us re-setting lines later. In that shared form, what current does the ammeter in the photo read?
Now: 95 A
